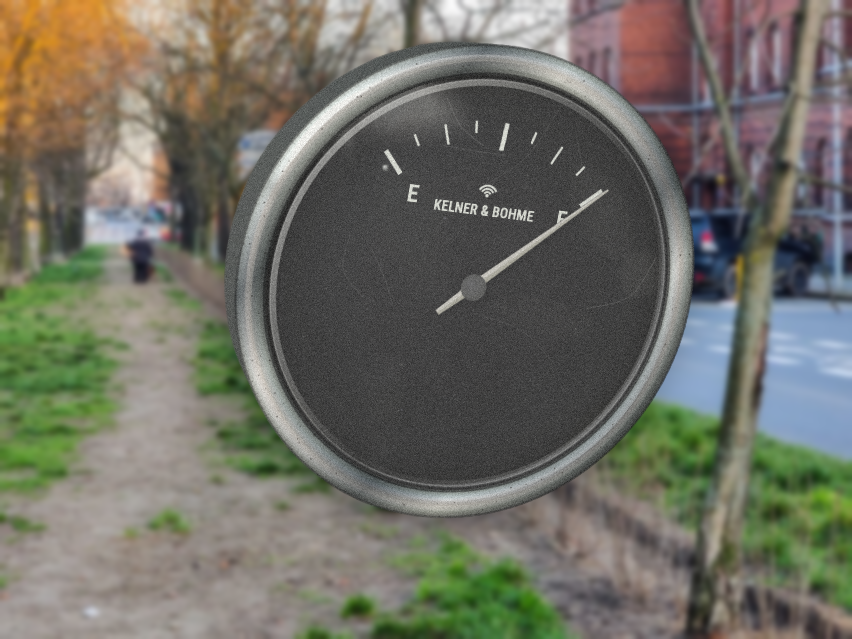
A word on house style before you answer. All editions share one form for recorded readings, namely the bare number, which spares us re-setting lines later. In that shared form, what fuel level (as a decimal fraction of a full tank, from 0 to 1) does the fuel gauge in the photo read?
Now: 1
